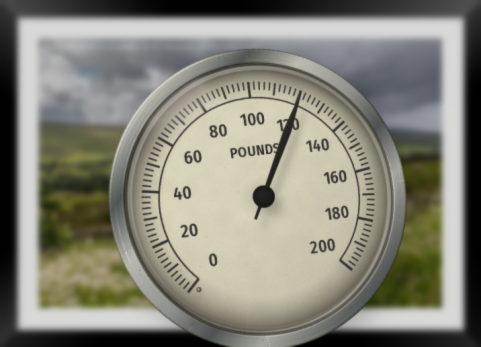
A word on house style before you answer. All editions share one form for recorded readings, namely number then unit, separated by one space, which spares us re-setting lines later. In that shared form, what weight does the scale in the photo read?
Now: 120 lb
